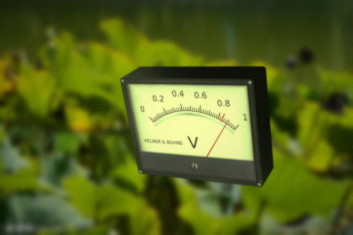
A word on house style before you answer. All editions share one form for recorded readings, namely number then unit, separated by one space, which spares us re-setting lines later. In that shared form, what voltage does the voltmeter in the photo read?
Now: 0.9 V
